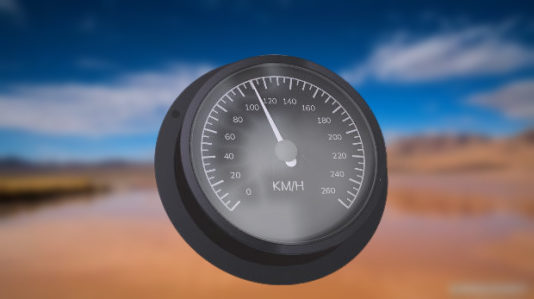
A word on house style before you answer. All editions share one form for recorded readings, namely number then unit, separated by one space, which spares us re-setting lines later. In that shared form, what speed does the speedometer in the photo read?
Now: 110 km/h
